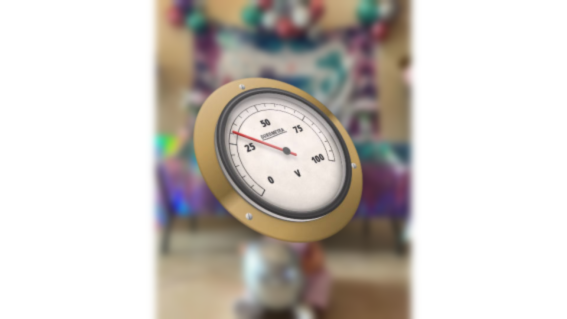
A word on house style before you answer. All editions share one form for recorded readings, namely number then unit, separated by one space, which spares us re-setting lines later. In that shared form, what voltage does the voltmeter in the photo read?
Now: 30 V
